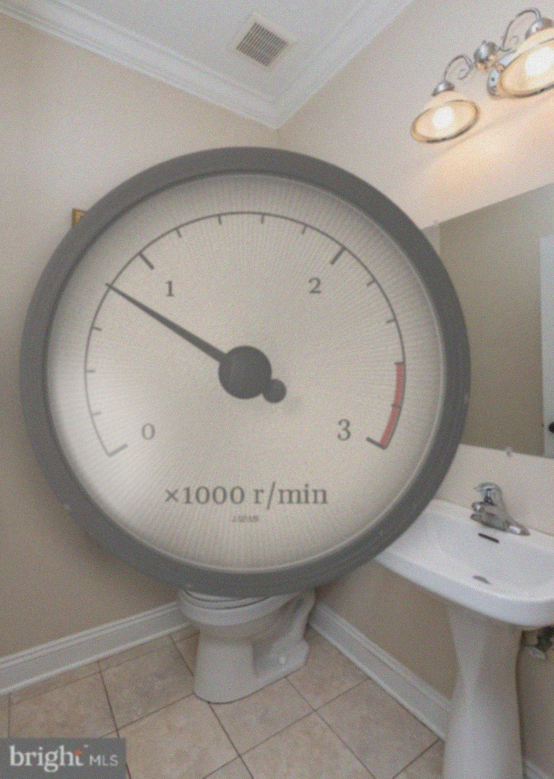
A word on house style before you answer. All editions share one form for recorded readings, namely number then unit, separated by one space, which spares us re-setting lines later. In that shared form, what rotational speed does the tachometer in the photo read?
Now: 800 rpm
